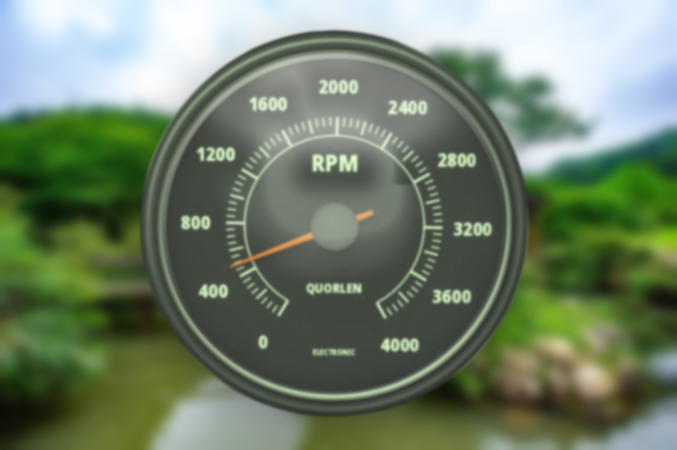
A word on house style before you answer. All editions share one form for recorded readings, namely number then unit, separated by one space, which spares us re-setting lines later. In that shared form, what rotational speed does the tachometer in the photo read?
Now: 500 rpm
